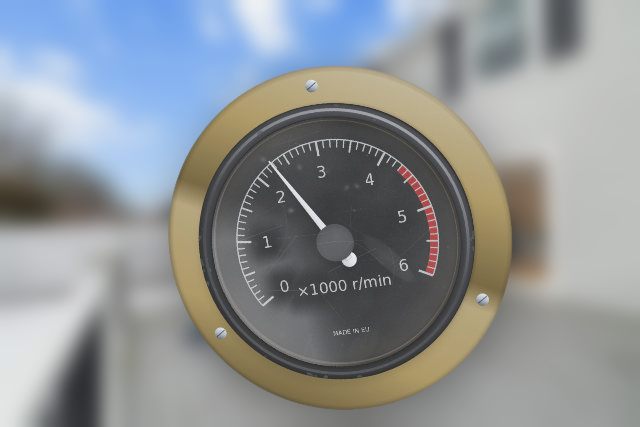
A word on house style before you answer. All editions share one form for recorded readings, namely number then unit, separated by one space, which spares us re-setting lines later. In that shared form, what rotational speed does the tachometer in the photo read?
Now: 2300 rpm
